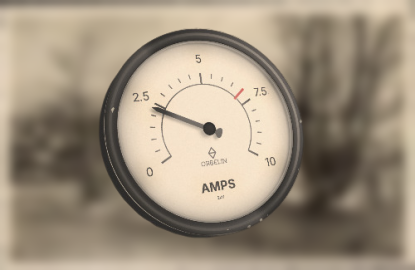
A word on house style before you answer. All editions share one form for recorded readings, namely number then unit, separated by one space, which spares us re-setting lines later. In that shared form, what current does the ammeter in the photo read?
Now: 2.25 A
